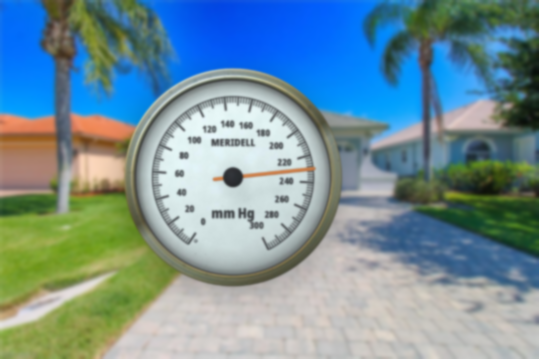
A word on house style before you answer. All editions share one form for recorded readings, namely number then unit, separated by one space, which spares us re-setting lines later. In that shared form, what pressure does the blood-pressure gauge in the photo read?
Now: 230 mmHg
